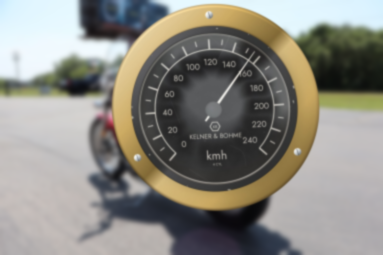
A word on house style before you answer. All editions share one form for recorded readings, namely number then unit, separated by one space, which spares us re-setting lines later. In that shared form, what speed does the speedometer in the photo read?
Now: 155 km/h
